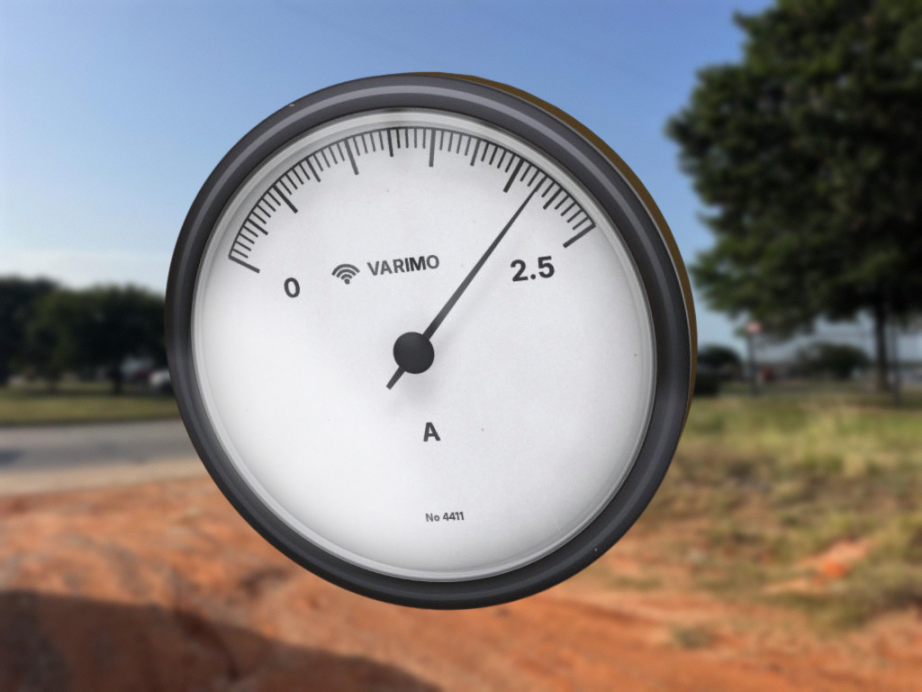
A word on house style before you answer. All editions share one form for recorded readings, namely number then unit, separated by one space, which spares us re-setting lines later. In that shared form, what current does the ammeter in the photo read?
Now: 2.15 A
